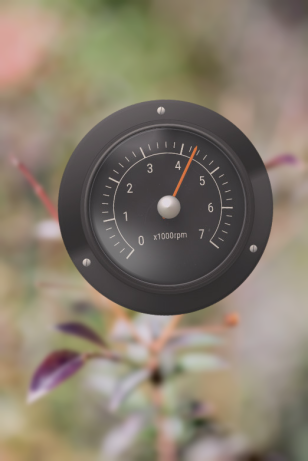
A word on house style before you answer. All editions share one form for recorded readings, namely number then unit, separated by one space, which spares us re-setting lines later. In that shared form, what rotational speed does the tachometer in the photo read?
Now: 4300 rpm
